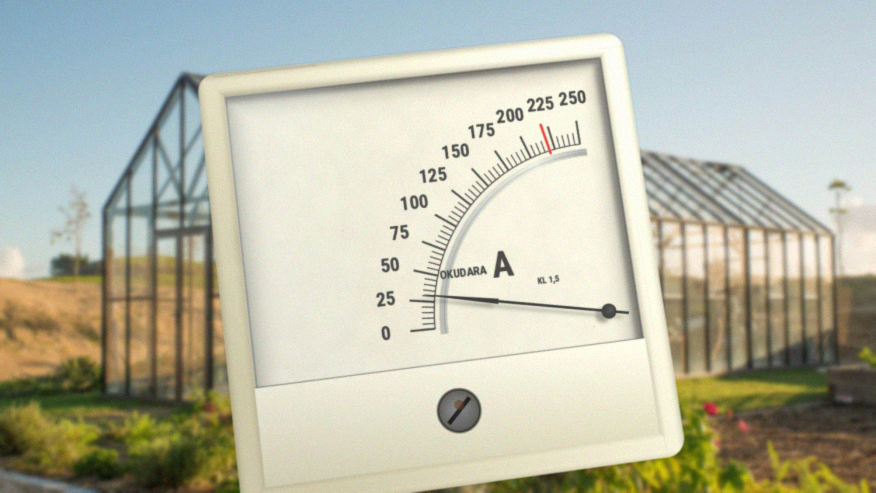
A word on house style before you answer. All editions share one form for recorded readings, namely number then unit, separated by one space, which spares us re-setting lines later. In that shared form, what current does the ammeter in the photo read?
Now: 30 A
